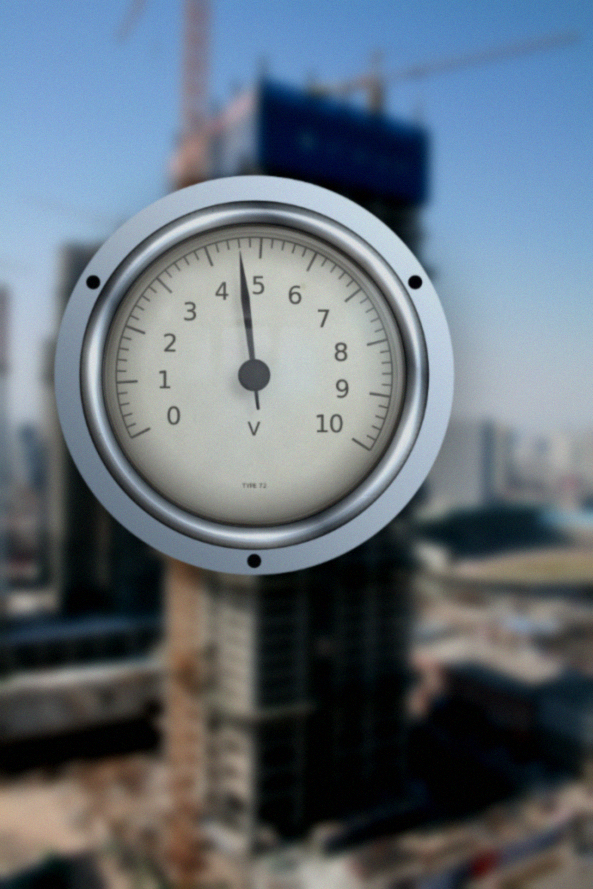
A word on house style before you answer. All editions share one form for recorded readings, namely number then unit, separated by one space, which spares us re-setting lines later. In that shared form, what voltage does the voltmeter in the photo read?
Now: 4.6 V
